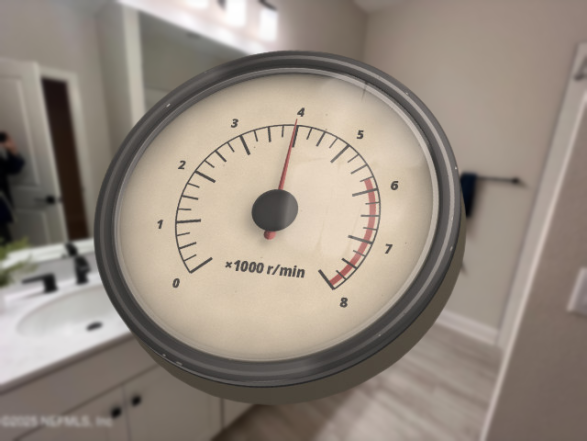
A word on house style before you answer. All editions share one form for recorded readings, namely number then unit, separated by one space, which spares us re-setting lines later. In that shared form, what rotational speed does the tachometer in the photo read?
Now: 4000 rpm
